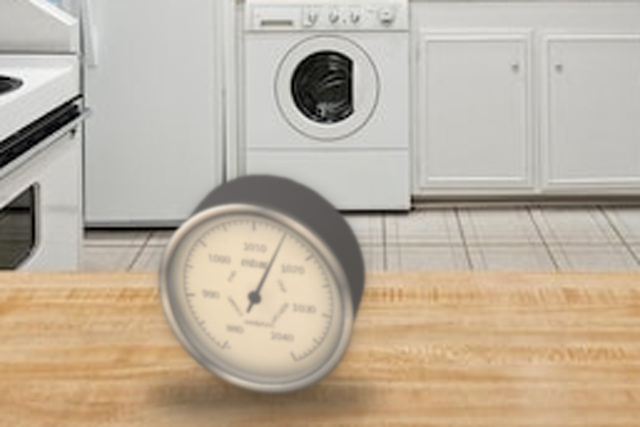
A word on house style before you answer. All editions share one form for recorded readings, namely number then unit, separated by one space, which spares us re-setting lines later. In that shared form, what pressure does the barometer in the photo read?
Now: 1015 mbar
